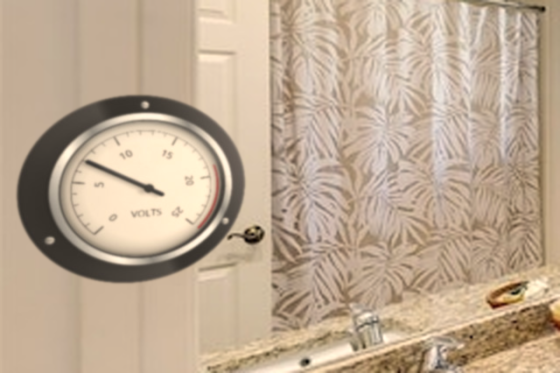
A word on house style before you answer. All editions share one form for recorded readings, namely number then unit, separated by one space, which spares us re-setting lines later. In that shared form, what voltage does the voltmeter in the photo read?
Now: 7 V
